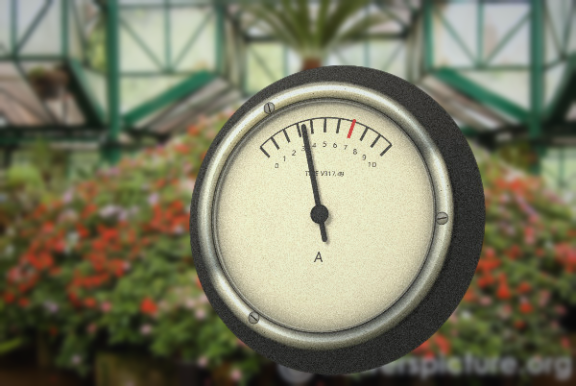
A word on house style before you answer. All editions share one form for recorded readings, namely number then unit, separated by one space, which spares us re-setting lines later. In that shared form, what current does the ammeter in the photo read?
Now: 3.5 A
